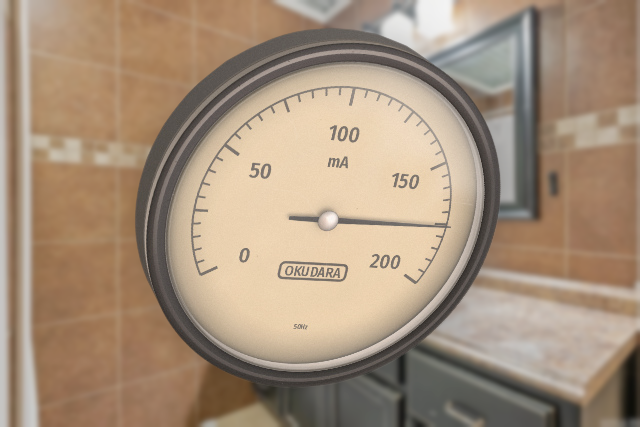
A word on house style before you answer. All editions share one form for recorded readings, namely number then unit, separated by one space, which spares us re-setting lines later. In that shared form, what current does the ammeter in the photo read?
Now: 175 mA
